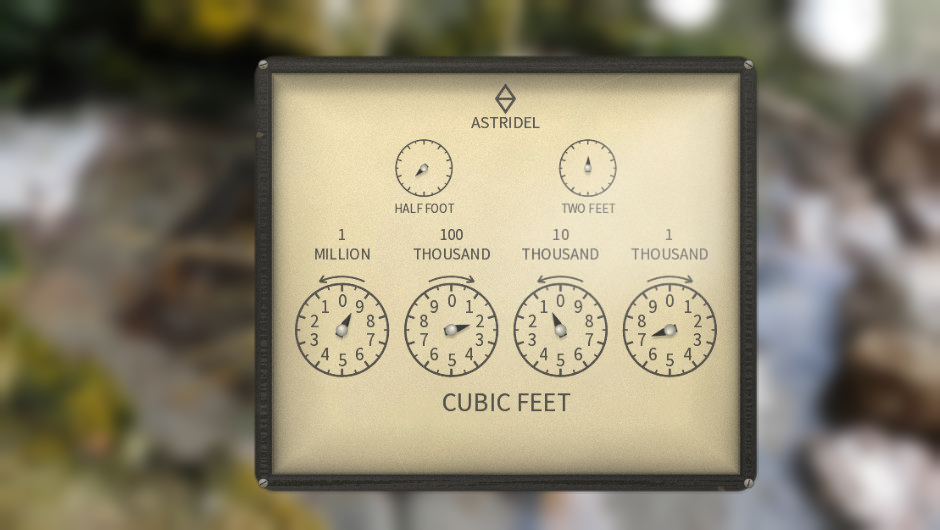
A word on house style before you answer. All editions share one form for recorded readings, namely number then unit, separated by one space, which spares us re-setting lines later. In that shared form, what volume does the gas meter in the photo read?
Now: 920700 ft³
